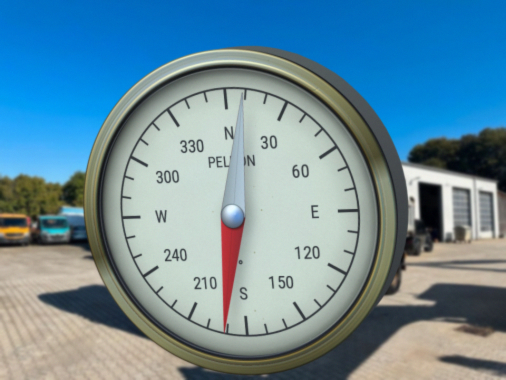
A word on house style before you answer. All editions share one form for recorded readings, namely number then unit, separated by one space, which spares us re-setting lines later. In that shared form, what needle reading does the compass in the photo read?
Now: 190 °
